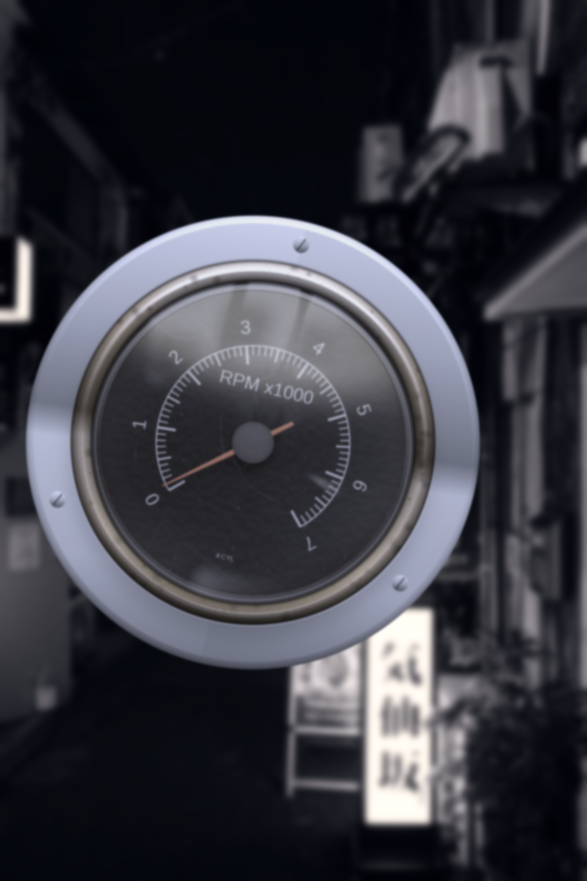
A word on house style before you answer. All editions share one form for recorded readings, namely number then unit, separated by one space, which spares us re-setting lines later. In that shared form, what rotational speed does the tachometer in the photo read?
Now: 100 rpm
